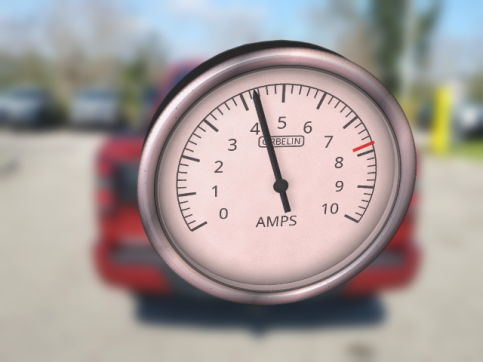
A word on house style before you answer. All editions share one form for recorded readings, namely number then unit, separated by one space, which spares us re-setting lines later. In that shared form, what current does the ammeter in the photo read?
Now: 4.3 A
